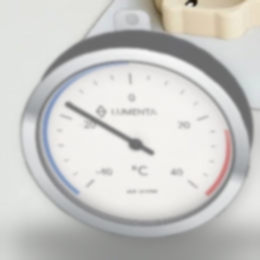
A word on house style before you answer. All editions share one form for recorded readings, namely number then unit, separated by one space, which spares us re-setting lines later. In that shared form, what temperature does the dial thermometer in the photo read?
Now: -16 °C
